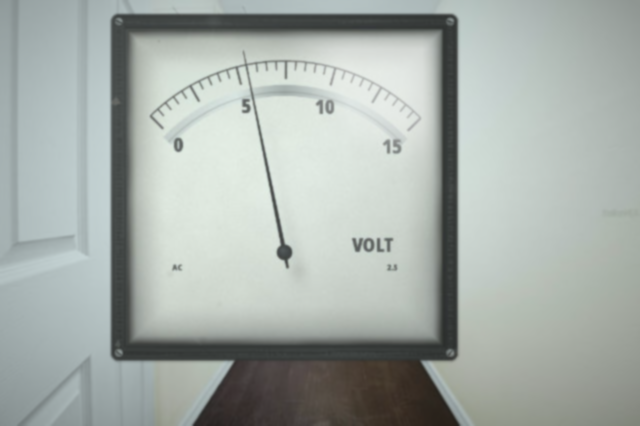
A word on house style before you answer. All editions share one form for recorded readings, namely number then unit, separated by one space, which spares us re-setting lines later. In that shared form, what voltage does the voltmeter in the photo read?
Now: 5.5 V
